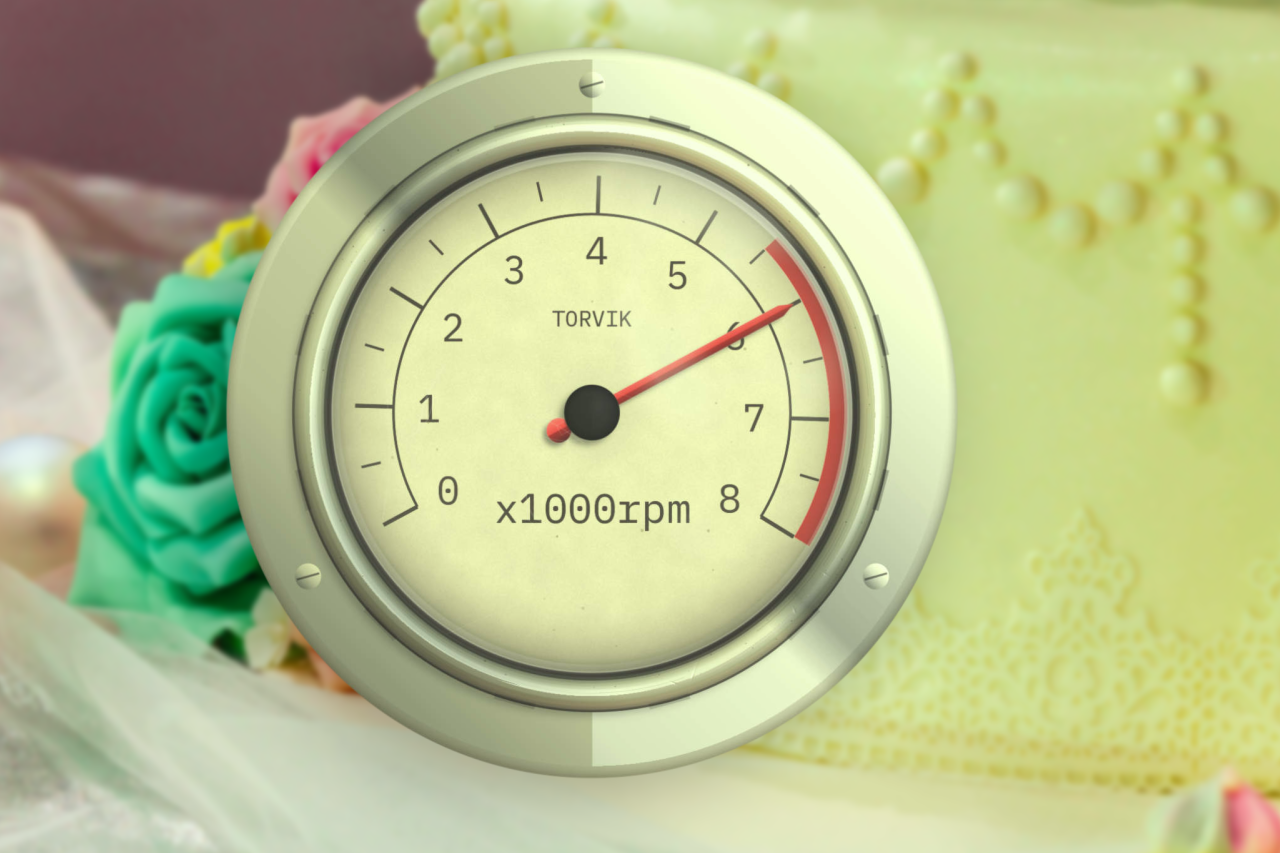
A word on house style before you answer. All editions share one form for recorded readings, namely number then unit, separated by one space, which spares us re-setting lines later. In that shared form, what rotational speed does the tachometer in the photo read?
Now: 6000 rpm
